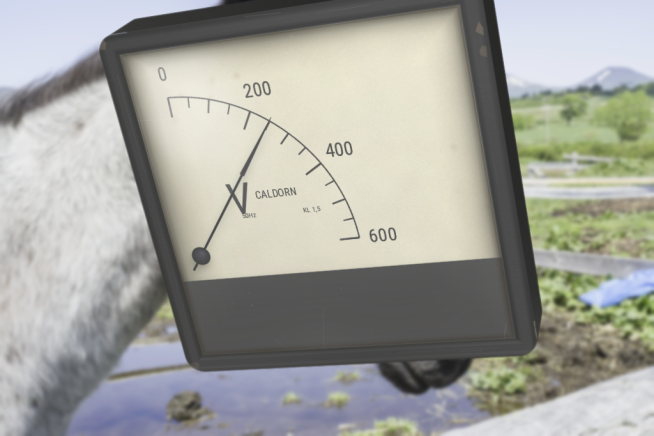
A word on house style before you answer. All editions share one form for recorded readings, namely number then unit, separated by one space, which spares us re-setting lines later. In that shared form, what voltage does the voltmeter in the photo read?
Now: 250 V
